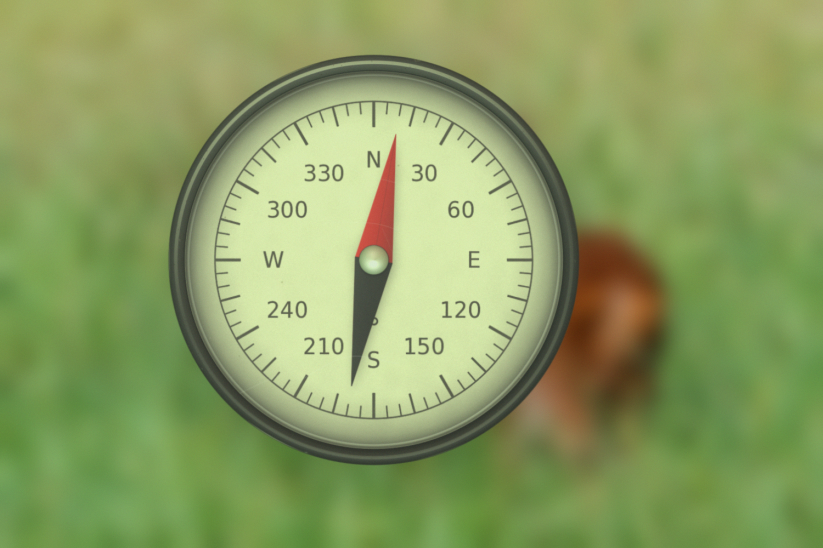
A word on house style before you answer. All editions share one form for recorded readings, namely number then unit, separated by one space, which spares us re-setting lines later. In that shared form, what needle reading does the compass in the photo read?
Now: 10 °
